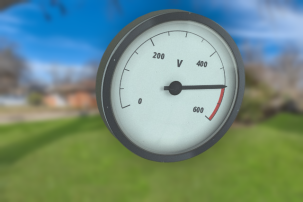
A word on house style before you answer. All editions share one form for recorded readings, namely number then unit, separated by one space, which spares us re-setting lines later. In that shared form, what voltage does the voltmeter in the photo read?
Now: 500 V
